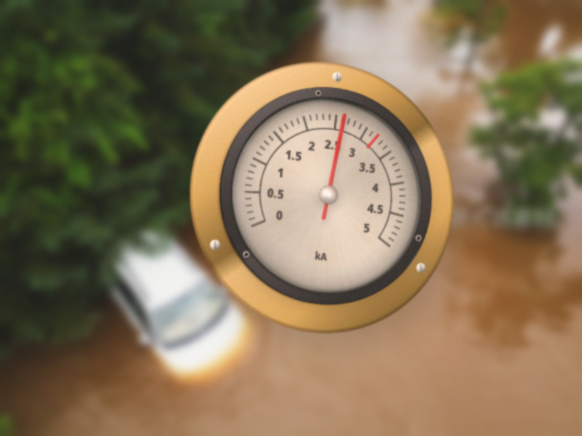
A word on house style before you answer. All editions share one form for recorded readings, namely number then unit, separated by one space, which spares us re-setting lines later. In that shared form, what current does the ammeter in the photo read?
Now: 2.6 kA
